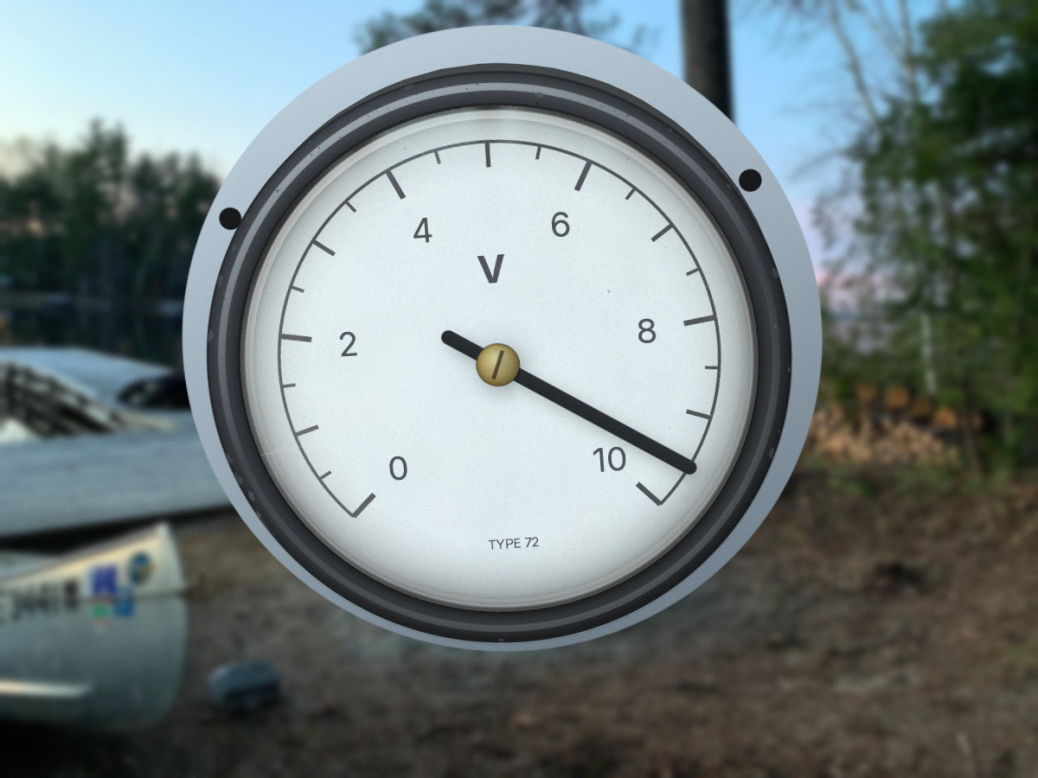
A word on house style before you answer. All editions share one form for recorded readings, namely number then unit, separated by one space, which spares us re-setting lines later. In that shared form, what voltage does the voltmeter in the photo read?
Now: 9.5 V
